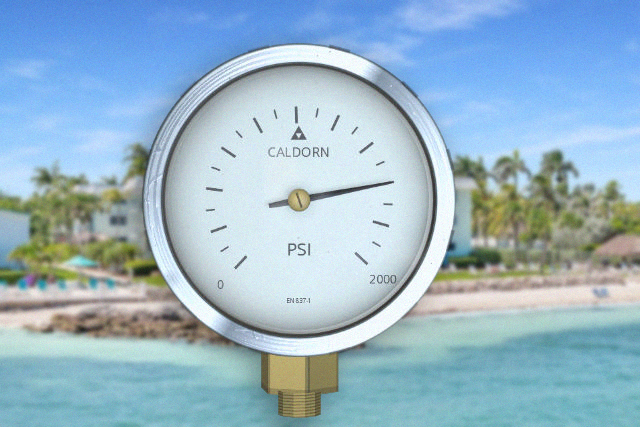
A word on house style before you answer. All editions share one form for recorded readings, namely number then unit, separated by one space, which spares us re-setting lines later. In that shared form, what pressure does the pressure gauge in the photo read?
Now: 1600 psi
